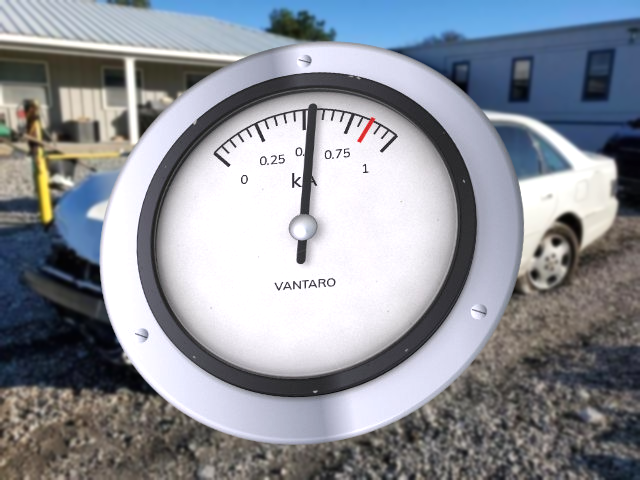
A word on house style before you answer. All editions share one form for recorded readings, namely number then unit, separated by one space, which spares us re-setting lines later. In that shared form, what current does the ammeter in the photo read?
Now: 0.55 kA
